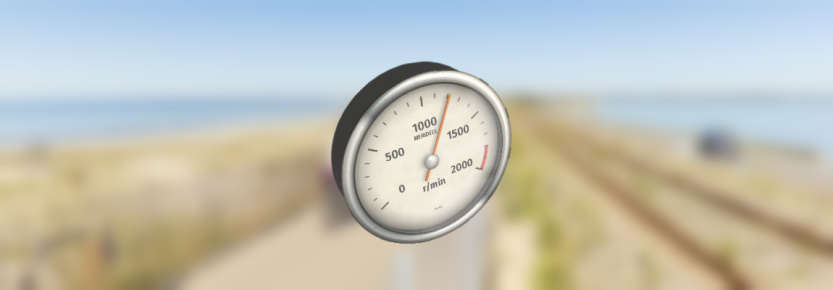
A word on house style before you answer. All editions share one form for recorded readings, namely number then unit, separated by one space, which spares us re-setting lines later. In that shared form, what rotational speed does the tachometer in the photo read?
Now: 1200 rpm
